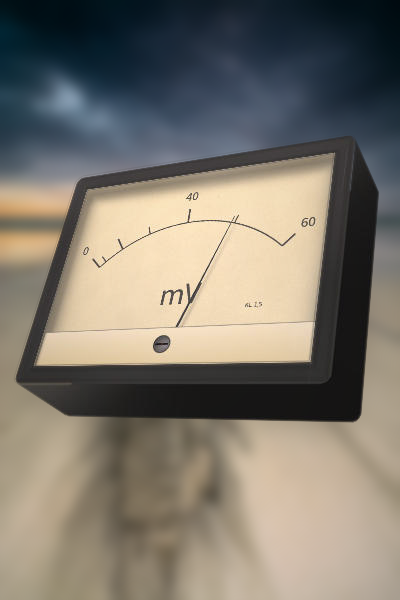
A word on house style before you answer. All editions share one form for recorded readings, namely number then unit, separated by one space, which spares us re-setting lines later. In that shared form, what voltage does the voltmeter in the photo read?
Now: 50 mV
